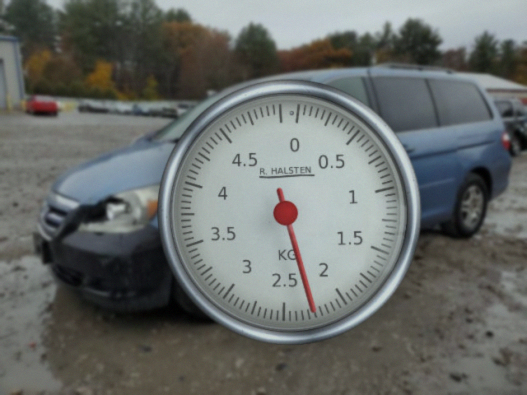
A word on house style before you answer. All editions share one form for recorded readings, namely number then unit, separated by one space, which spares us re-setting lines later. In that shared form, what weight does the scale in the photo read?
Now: 2.25 kg
